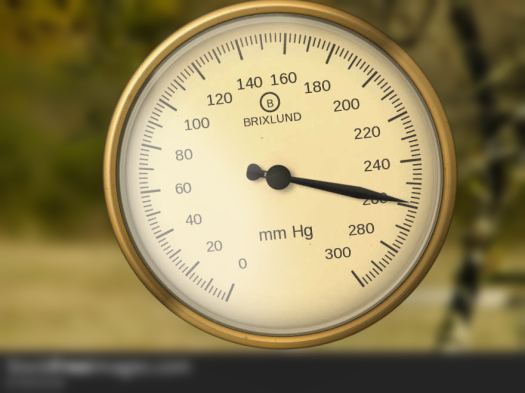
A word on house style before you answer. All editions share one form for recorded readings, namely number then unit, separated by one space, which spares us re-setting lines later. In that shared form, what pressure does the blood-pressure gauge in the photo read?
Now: 258 mmHg
